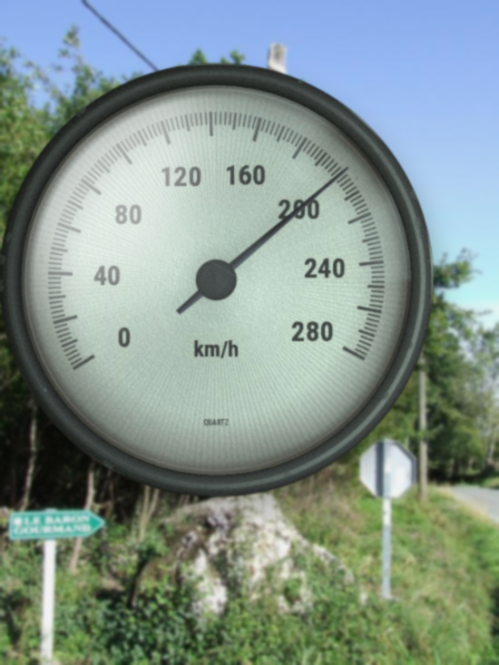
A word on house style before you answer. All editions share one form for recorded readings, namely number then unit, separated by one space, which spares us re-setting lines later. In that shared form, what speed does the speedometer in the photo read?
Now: 200 km/h
